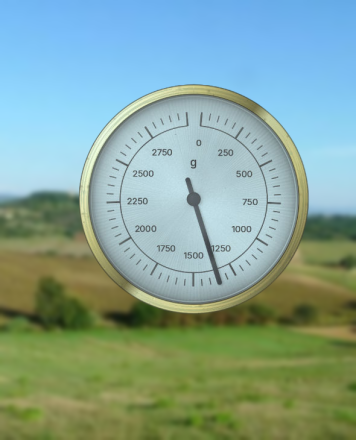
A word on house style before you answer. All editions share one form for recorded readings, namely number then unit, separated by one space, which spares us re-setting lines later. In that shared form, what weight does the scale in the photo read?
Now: 1350 g
